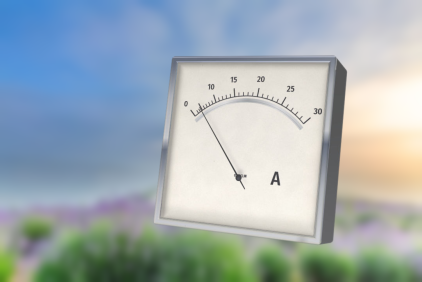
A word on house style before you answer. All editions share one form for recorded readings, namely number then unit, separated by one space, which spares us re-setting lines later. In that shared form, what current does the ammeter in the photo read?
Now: 5 A
